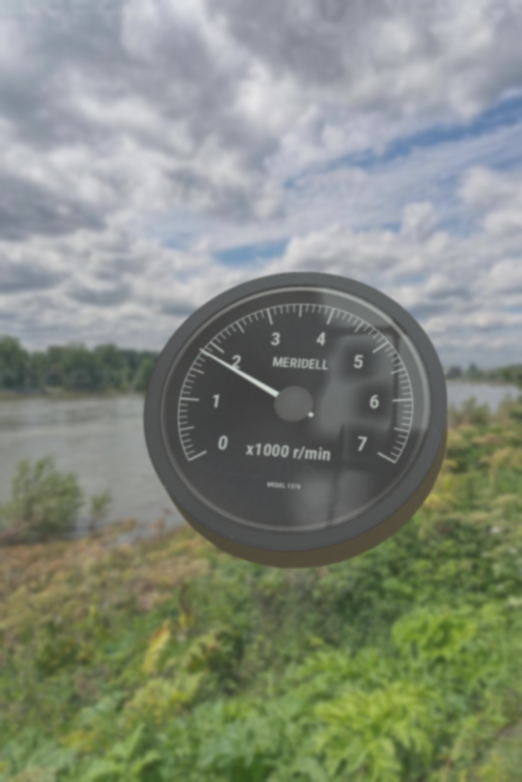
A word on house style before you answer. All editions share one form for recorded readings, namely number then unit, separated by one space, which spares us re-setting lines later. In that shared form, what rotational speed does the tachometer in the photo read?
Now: 1800 rpm
